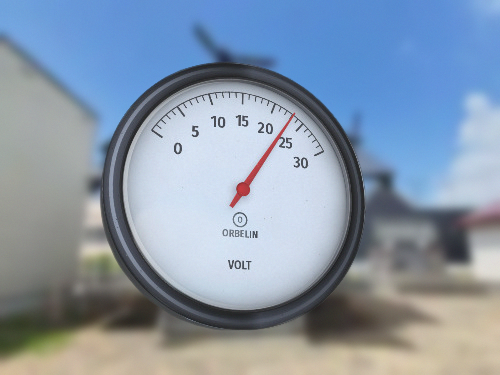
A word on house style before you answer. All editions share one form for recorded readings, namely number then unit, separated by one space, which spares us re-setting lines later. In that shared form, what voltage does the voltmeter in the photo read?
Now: 23 V
